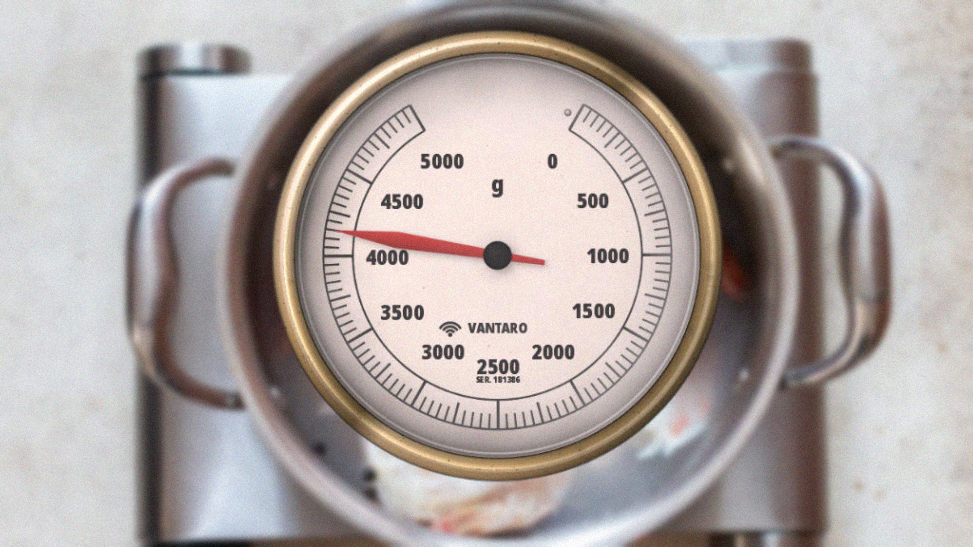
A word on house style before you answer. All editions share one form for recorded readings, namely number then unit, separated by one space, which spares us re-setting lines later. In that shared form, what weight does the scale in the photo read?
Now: 4150 g
